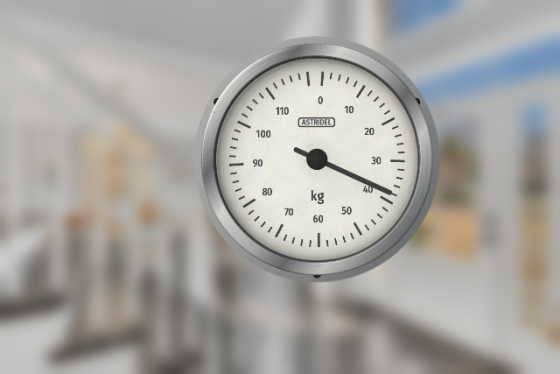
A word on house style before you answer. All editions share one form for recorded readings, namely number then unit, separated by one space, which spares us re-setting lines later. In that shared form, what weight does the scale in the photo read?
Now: 38 kg
